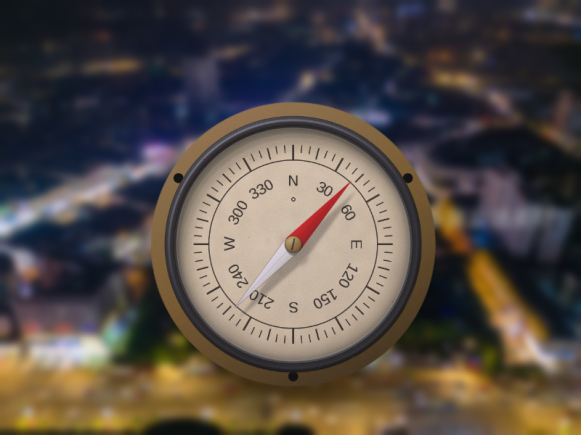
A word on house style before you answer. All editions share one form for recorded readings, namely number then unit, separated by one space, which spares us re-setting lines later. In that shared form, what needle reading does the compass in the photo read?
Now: 42.5 °
